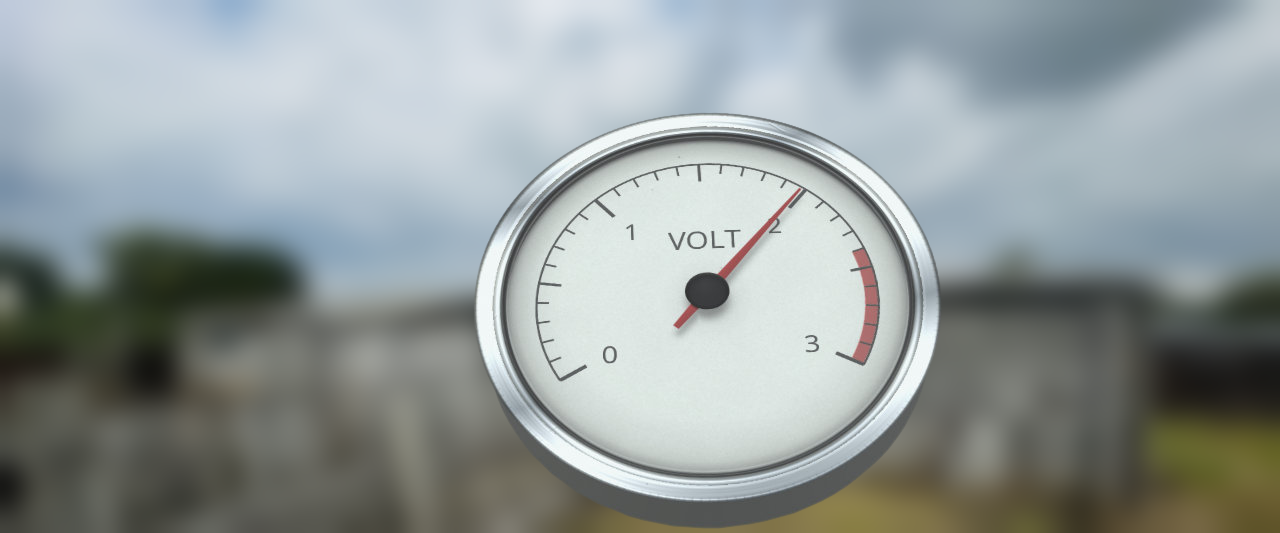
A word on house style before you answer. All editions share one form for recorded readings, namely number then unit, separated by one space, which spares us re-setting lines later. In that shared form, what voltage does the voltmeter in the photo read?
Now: 2 V
